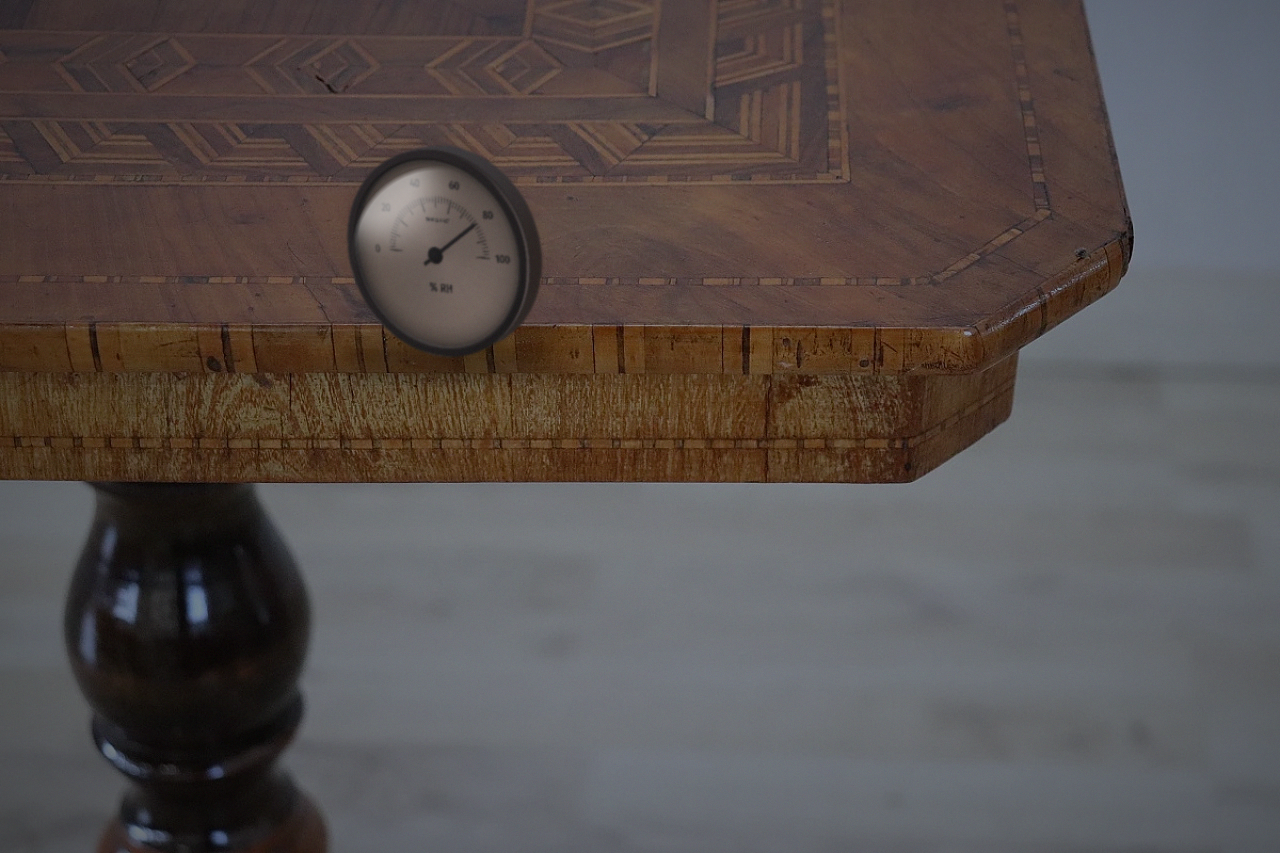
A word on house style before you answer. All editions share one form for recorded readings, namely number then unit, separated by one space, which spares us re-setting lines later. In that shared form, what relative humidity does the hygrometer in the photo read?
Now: 80 %
